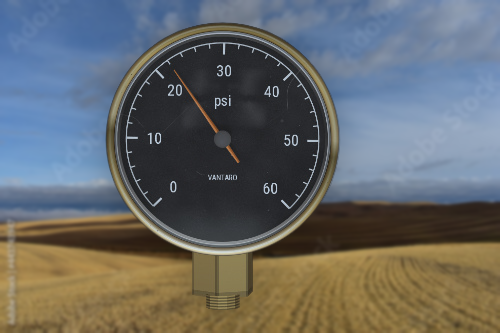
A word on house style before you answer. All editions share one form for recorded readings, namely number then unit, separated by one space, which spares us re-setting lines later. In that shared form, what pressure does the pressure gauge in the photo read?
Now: 22 psi
